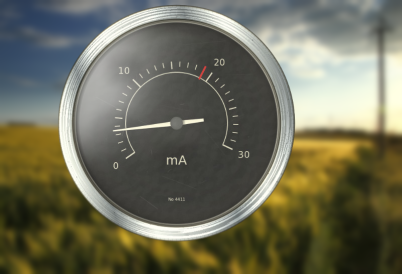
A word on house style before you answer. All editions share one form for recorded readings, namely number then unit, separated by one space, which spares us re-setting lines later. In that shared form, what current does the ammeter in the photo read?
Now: 3.5 mA
